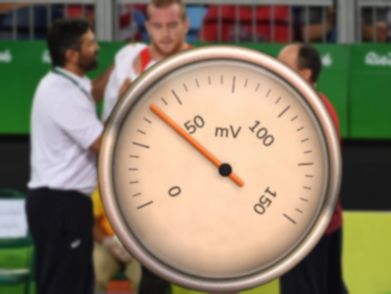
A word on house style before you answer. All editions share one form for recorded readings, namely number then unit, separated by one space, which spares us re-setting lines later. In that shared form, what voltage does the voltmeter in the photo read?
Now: 40 mV
